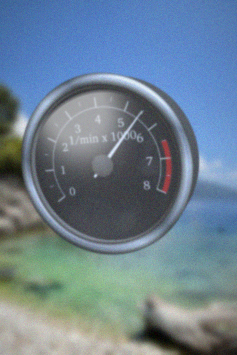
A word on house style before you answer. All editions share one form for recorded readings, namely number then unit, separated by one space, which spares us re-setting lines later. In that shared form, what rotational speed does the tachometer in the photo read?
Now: 5500 rpm
